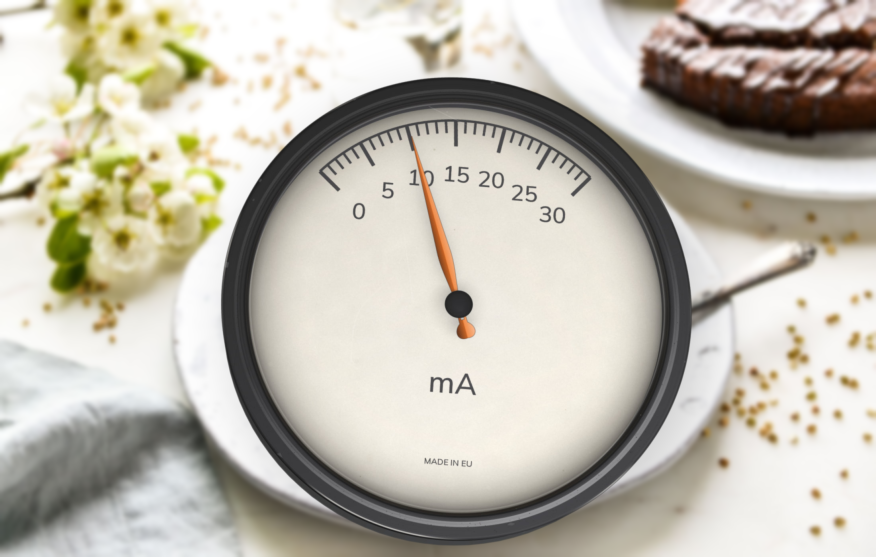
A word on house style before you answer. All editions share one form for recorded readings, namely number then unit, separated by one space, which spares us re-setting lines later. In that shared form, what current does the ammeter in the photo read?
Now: 10 mA
